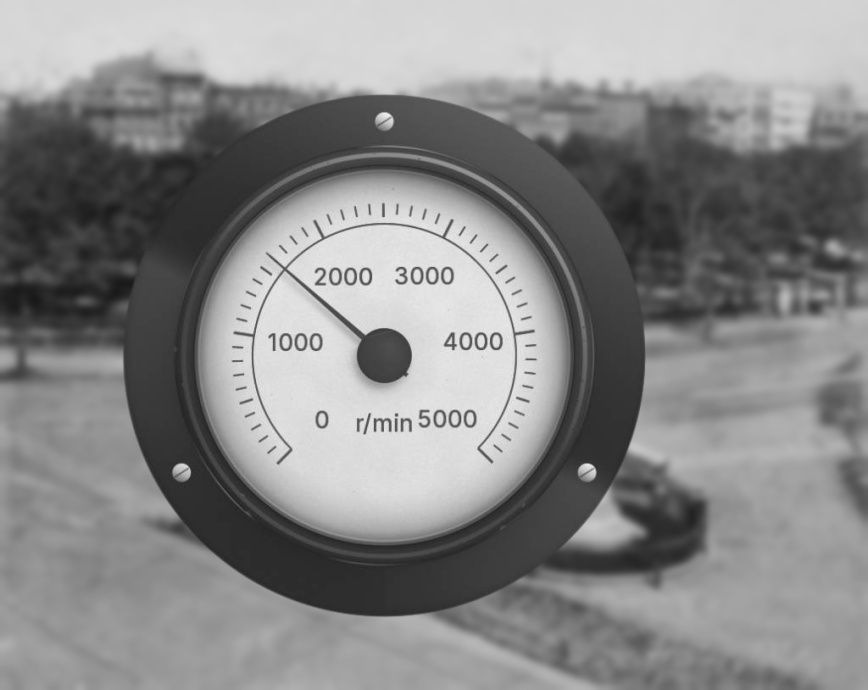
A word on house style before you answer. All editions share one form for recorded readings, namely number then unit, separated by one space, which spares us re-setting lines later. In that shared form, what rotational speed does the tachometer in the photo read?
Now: 1600 rpm
